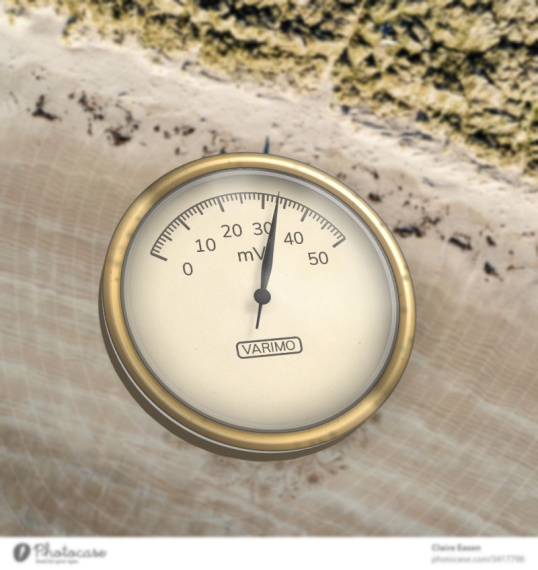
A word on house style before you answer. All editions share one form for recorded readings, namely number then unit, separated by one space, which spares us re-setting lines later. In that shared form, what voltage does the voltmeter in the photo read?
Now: 33 mV
